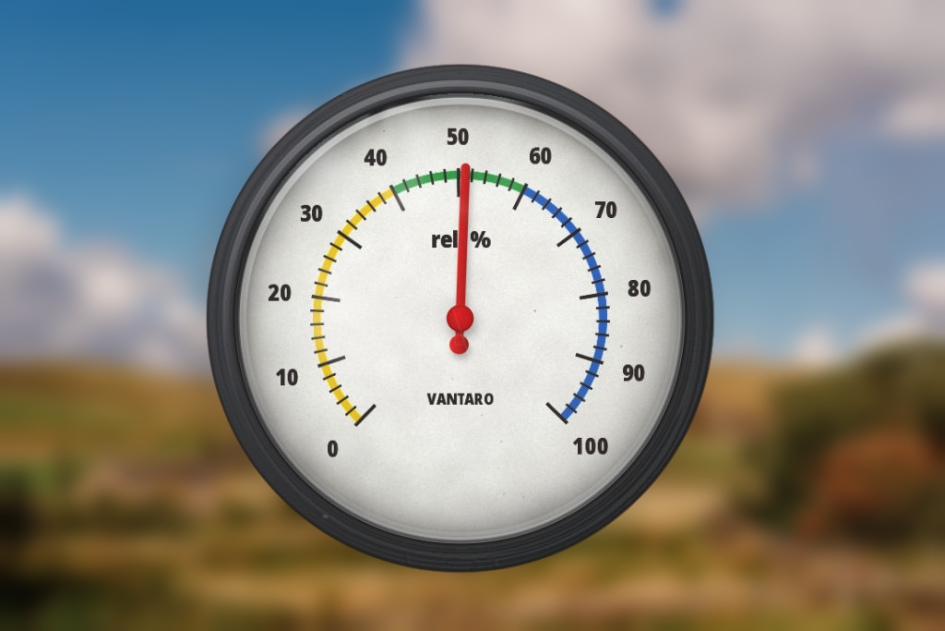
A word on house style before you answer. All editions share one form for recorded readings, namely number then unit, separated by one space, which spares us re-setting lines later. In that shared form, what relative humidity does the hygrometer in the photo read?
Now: 51 %
